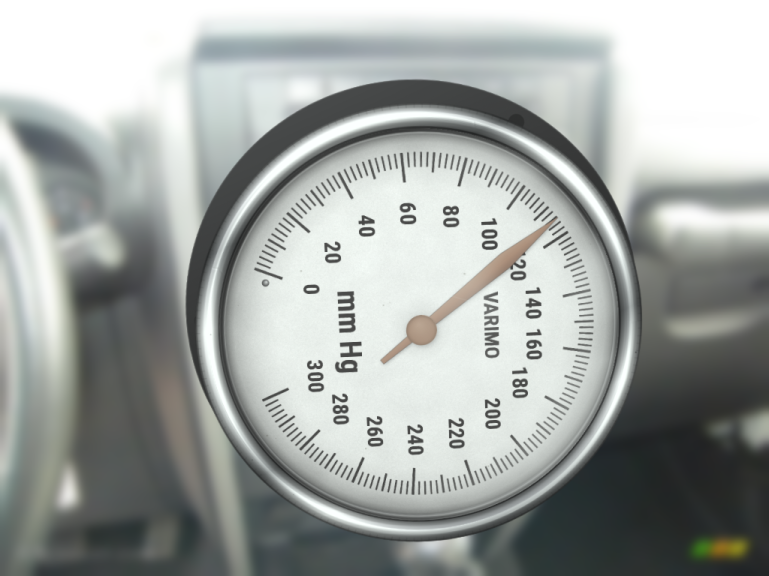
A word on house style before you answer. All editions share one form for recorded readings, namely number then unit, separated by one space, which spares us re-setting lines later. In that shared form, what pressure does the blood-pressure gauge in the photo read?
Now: 114 mmHg
